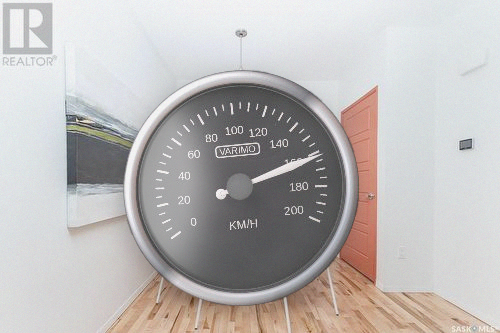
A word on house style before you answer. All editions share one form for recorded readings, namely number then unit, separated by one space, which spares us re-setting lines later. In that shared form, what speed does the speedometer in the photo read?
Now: 162.5 km/h
